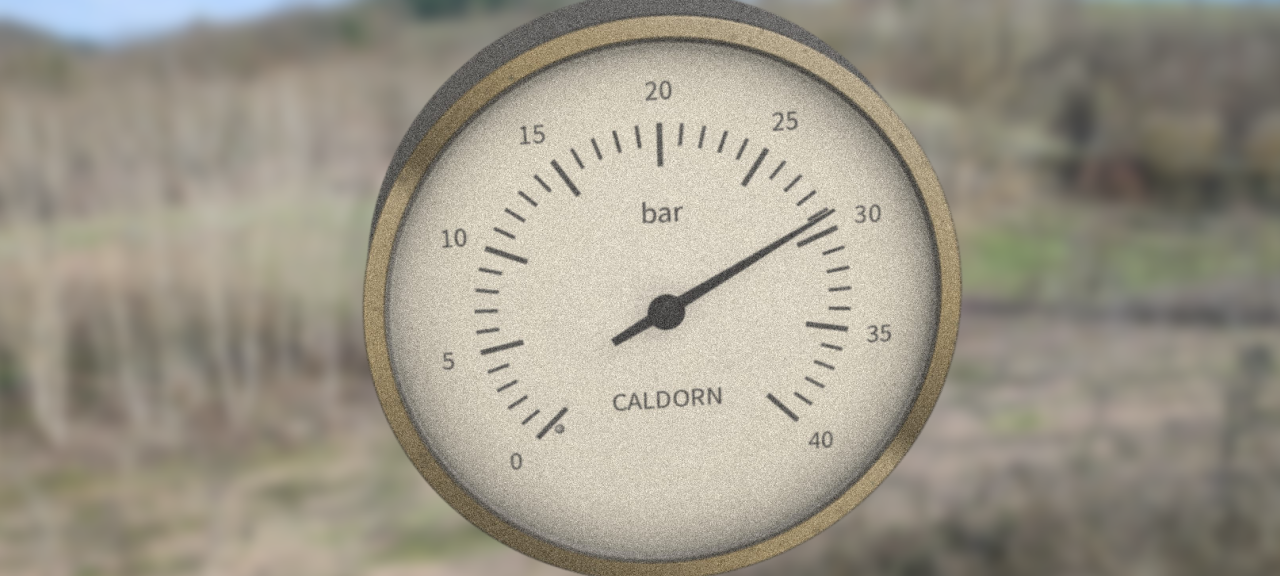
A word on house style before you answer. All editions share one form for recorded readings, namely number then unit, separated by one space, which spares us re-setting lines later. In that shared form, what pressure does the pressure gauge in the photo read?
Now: 29 bar
